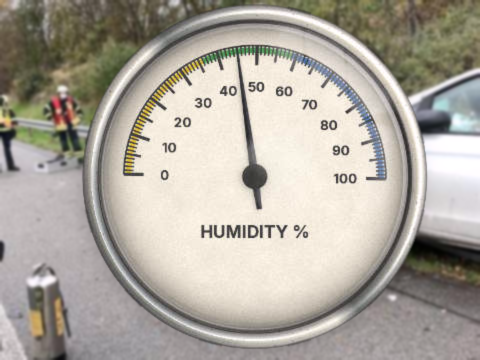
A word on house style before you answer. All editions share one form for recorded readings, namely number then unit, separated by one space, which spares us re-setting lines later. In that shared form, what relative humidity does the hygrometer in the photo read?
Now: 45 %
